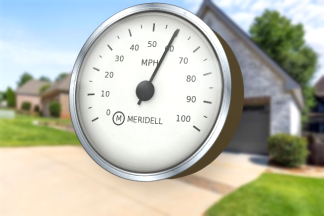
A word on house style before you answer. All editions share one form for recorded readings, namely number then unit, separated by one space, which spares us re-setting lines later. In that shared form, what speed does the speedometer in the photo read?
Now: 60 mph
